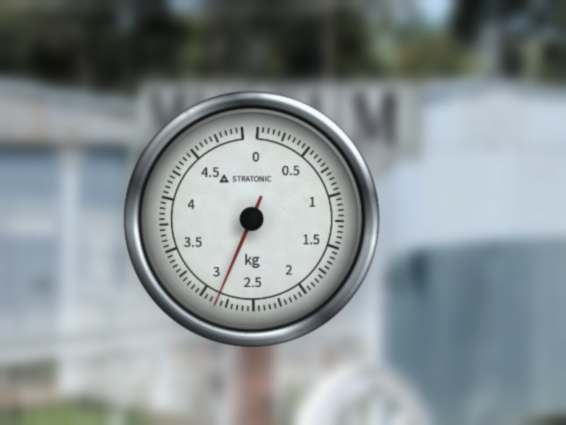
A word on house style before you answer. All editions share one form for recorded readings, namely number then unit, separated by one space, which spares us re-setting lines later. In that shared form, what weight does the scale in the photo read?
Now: 2.85 kg
